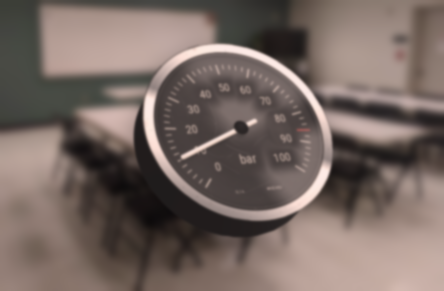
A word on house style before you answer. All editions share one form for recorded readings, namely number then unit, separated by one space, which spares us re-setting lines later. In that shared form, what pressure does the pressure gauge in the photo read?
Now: 10 bar
